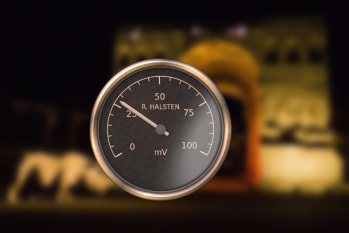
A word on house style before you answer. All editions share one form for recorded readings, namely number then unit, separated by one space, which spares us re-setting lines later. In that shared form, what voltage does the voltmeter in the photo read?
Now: 27.5 mV
